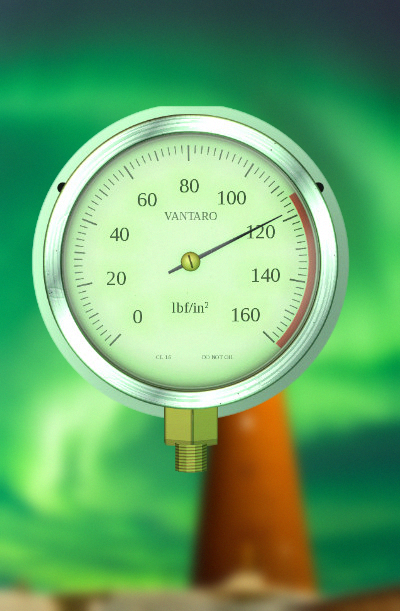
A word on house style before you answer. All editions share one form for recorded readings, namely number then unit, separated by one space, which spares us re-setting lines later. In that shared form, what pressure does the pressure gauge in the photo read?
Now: 118 psi
